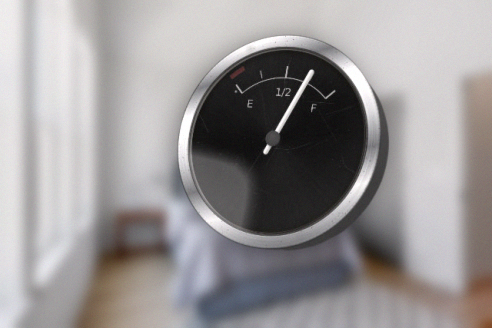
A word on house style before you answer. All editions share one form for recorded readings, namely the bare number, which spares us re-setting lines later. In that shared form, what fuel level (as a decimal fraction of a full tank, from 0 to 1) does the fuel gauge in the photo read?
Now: 0.75
